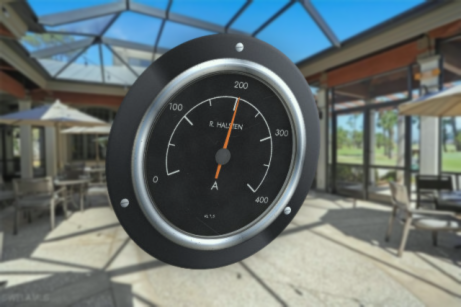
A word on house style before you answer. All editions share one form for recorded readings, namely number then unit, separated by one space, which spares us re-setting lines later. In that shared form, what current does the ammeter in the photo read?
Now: 200 A
